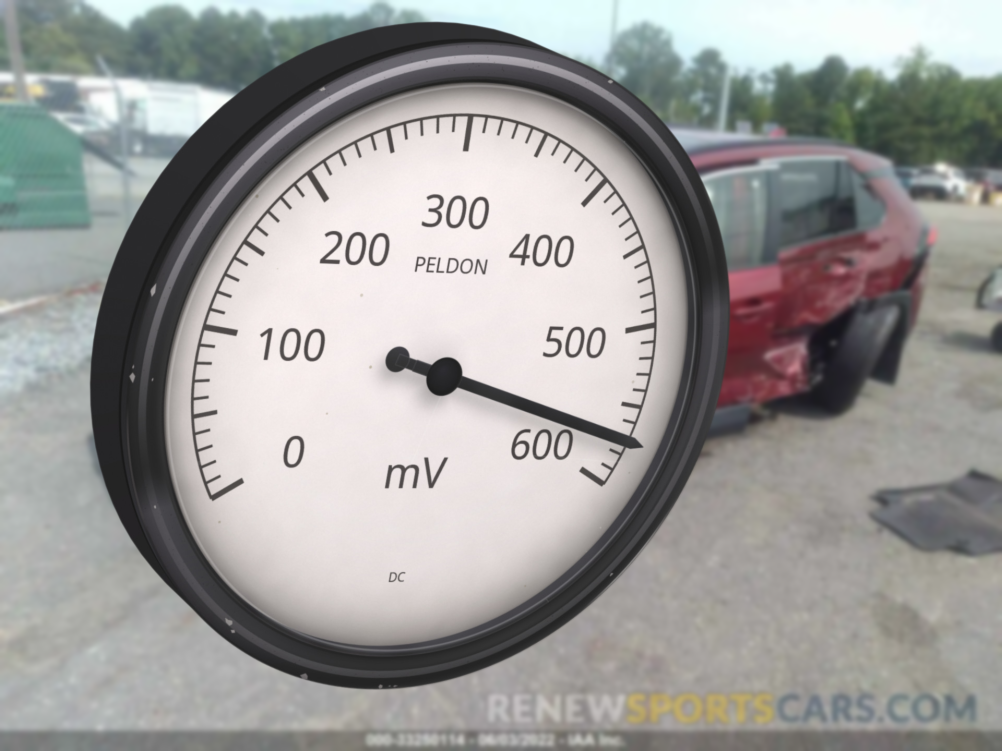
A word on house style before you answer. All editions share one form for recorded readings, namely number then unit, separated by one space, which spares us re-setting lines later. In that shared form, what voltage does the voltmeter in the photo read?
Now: 570 mV
